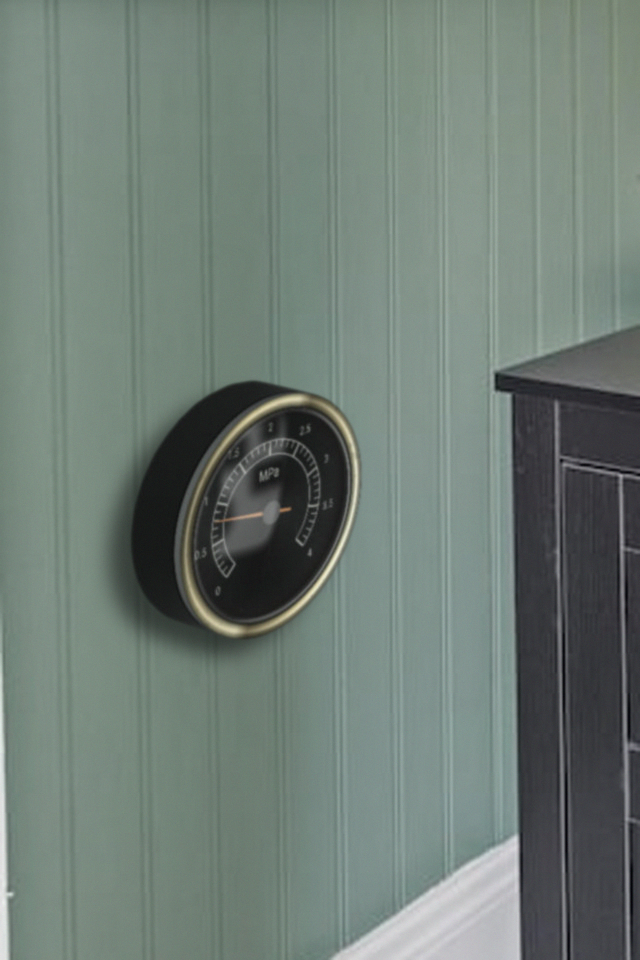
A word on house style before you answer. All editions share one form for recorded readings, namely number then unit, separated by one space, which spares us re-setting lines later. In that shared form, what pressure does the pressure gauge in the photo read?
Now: 0.8 MPa
